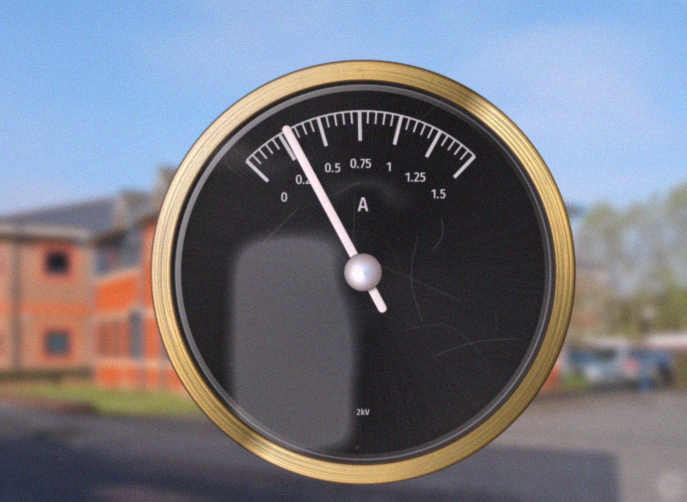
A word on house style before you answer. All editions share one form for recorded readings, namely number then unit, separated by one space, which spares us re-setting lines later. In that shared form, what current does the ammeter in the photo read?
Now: 0.3 A
